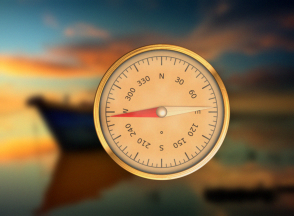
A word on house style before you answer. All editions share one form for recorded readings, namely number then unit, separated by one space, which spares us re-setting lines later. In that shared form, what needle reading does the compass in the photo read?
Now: 265 °
